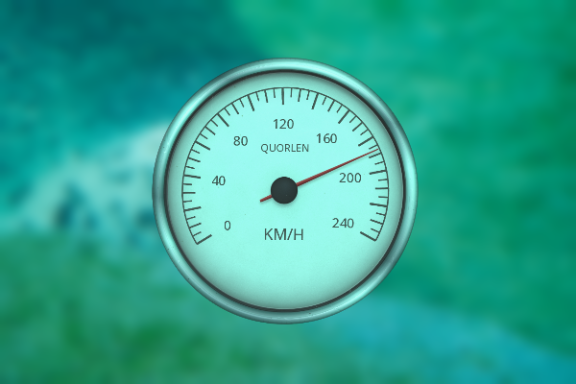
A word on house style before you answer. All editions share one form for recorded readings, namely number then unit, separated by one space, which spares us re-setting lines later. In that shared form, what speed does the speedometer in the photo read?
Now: 187.5 km/h
